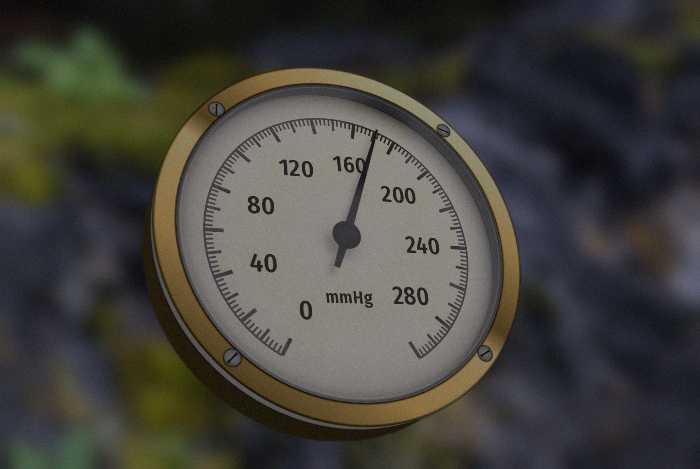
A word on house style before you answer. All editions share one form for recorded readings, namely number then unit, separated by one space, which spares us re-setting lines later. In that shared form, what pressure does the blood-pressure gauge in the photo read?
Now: 170 mmHg
